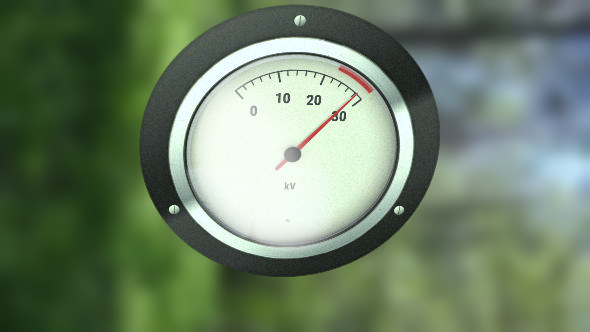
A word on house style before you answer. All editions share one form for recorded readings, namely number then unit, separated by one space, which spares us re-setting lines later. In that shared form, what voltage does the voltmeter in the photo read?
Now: 28 kV
